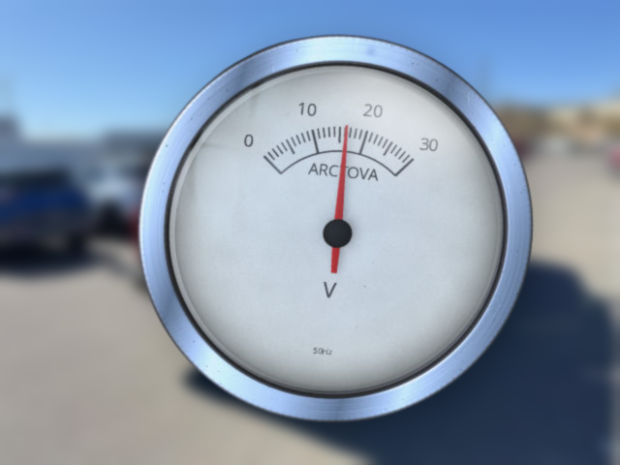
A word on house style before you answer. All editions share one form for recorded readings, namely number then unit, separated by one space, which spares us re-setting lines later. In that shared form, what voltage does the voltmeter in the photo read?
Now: 16 V
